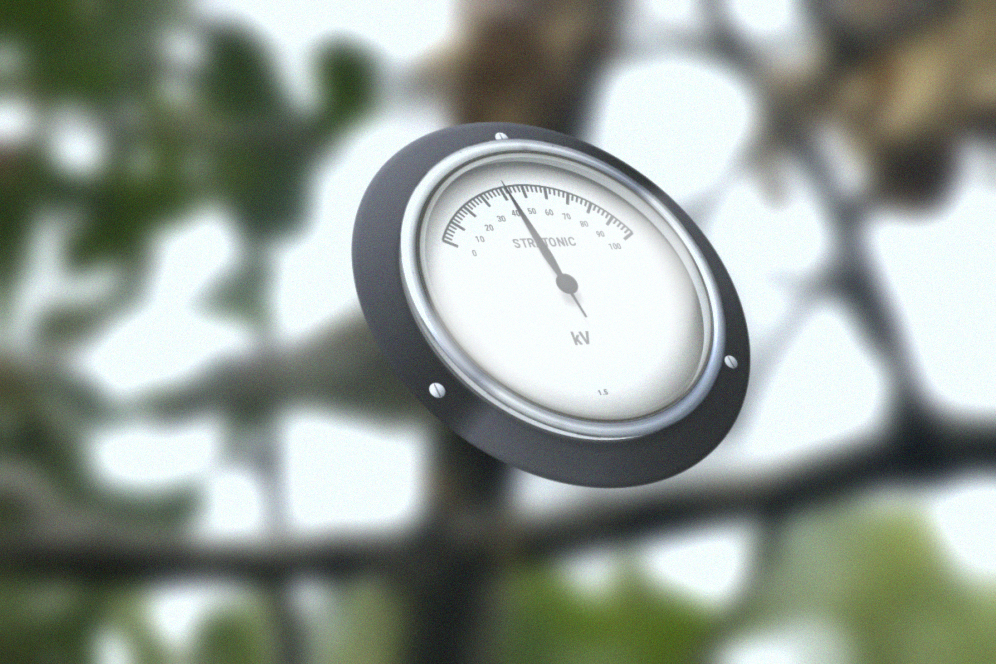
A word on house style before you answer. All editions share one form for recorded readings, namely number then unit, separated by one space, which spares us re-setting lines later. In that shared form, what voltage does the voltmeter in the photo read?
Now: 40 kV
